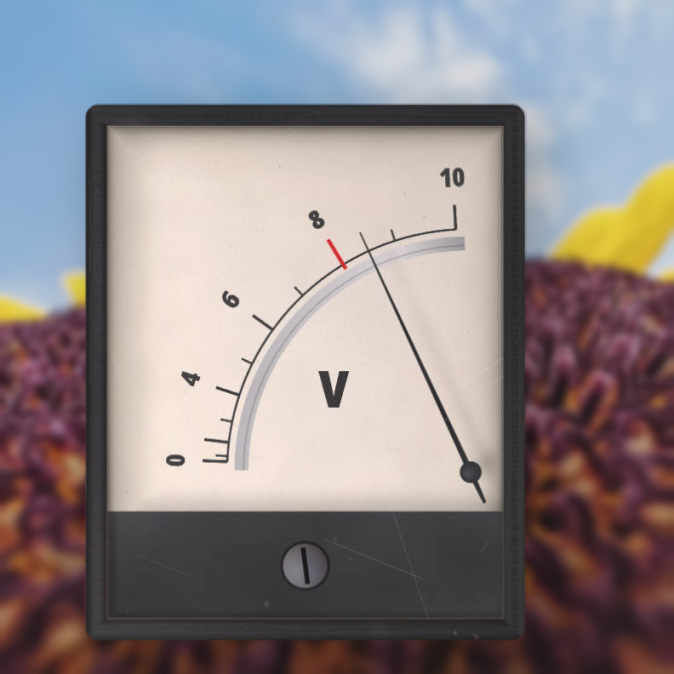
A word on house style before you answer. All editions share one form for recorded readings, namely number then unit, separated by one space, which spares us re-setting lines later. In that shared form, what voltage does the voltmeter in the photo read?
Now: 8.5 V
